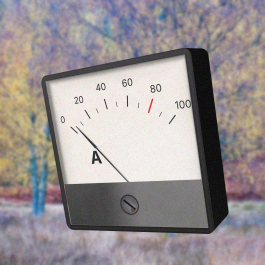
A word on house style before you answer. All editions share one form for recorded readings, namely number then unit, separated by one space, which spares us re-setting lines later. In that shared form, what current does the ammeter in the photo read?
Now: 5 A
